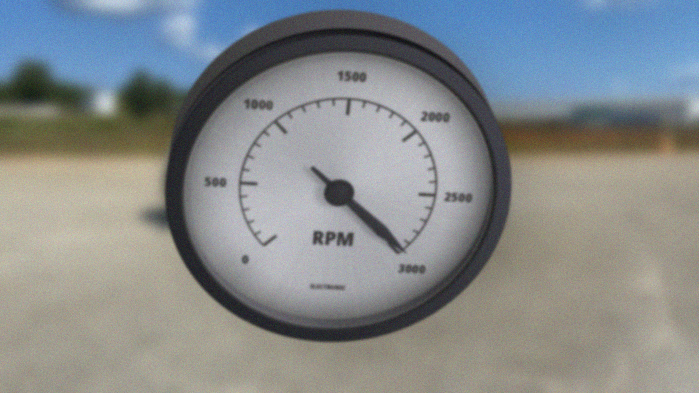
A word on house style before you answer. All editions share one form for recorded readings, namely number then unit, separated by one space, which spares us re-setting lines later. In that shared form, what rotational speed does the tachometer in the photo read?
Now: 2950 rpm
